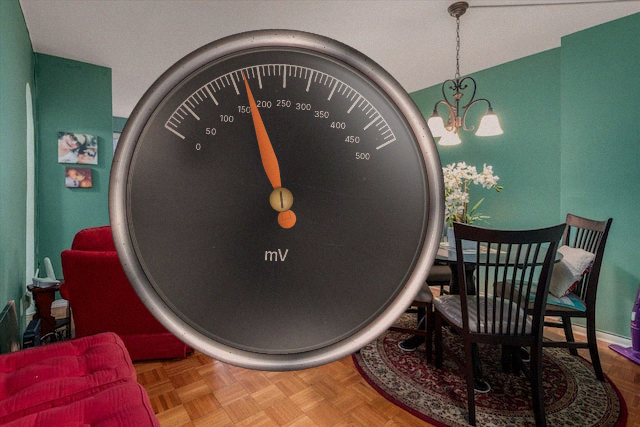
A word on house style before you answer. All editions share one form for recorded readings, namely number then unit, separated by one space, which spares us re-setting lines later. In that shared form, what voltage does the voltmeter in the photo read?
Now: 170 mV
